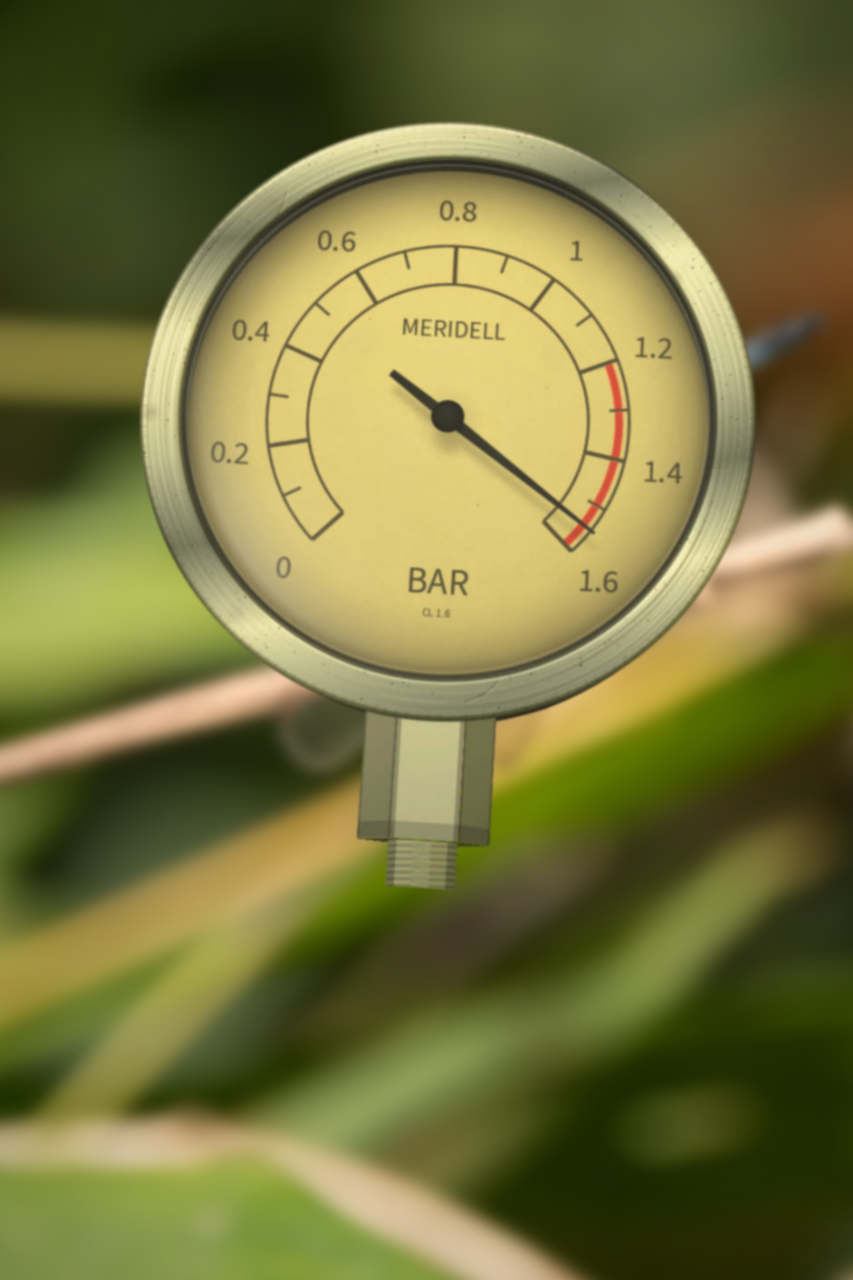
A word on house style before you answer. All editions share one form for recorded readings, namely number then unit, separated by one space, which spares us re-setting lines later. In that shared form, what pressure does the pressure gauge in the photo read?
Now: 1.55 bar
